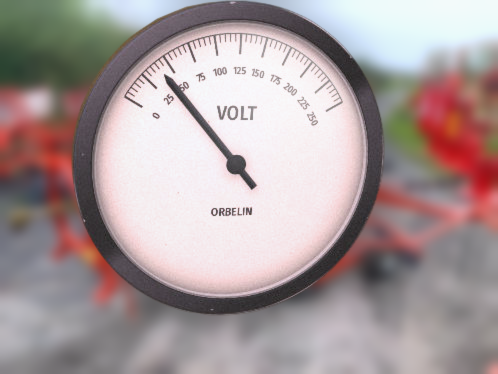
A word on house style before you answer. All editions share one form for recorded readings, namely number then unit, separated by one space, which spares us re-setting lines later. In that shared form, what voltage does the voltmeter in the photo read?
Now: 40 V
